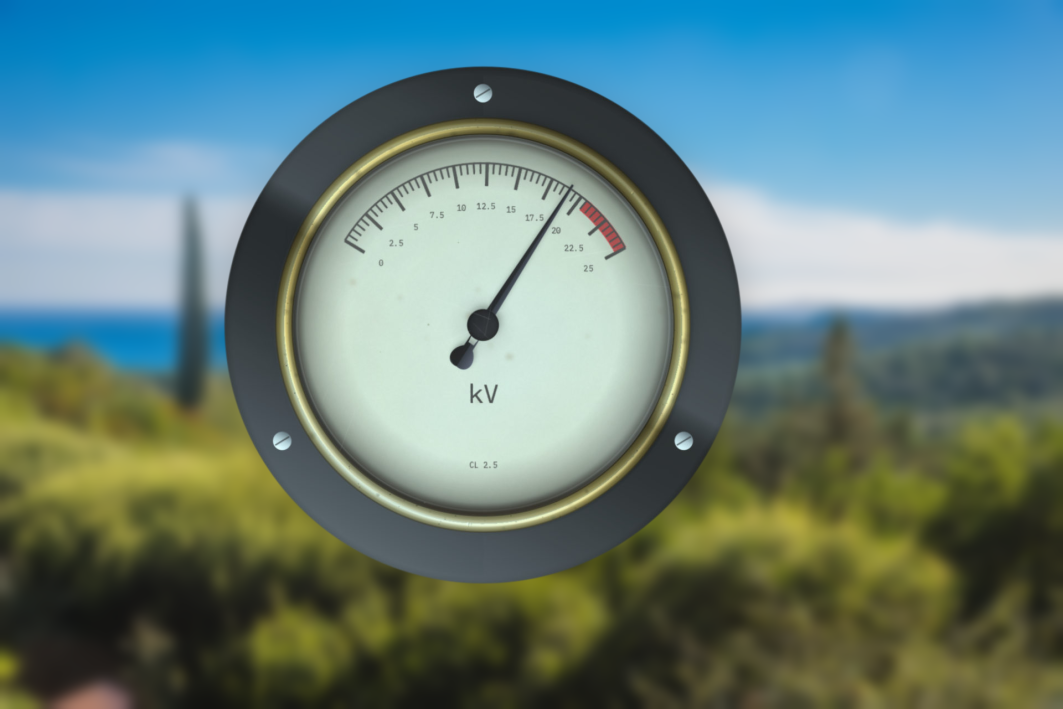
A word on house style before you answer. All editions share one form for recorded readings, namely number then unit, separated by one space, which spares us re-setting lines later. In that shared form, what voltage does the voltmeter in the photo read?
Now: 19 kV
